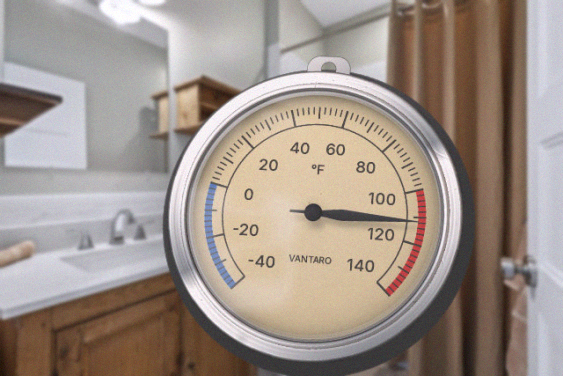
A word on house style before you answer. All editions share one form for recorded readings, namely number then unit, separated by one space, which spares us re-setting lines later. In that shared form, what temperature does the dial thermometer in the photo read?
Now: 112 °F
